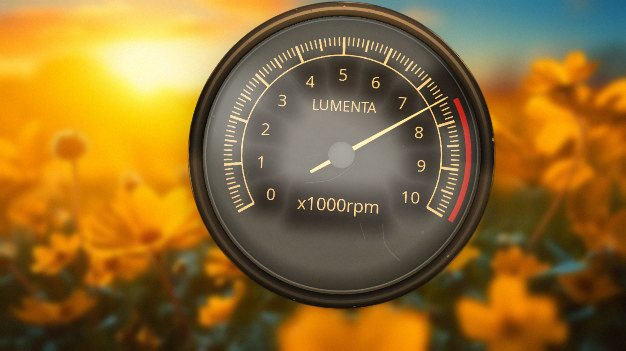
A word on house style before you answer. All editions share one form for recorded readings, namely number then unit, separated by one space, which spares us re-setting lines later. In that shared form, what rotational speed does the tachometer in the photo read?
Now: 7500 rpm
